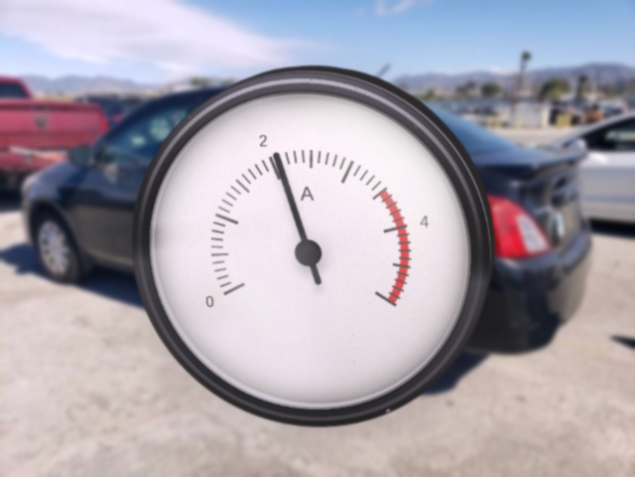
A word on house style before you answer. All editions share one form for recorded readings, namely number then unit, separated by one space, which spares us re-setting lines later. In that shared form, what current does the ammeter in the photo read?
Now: 2.1 A
